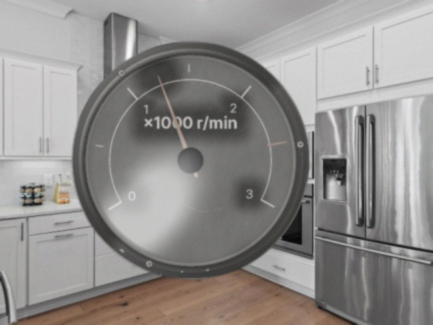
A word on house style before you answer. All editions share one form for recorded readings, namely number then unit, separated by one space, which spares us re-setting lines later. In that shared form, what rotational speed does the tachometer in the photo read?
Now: 1250 rpm
